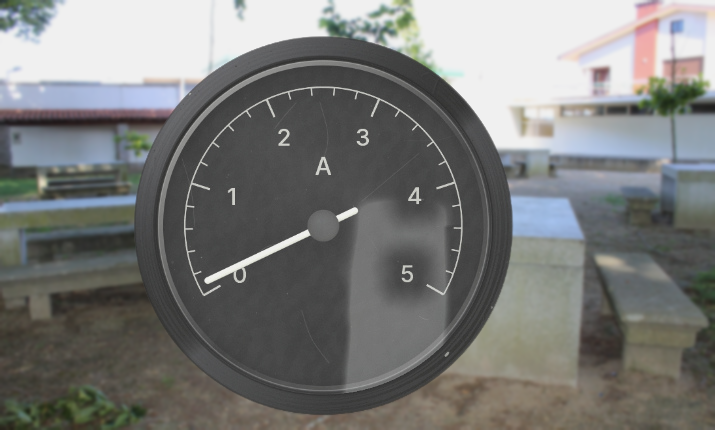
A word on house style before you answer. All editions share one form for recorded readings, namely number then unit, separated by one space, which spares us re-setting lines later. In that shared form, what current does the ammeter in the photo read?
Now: 0.1 A
